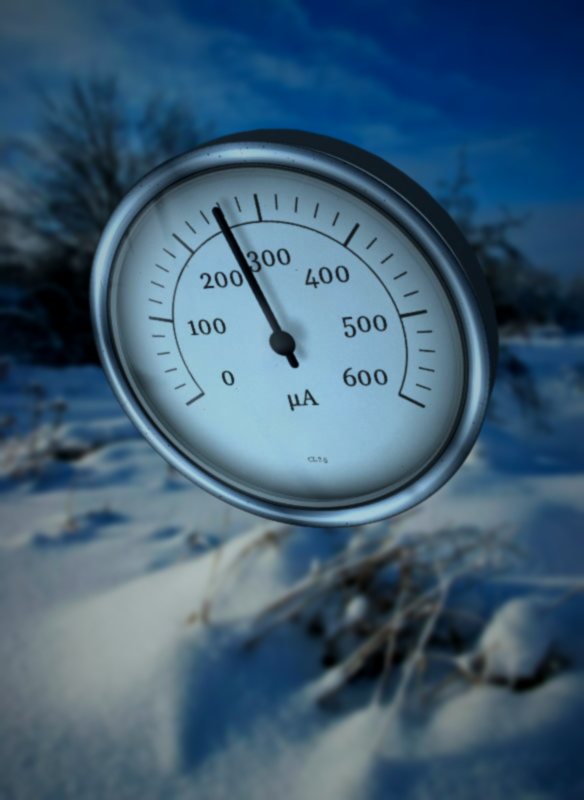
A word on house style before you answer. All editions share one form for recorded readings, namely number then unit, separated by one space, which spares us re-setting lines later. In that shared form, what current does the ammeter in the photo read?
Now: 260 µA
